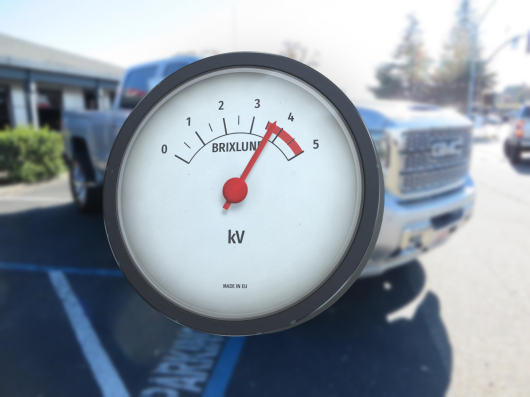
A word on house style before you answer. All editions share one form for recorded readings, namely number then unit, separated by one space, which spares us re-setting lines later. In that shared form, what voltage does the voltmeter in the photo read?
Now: 3.75 kV
